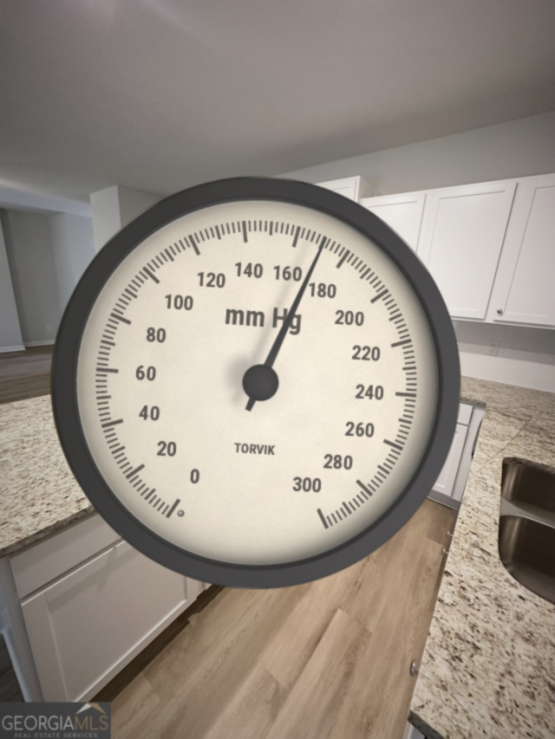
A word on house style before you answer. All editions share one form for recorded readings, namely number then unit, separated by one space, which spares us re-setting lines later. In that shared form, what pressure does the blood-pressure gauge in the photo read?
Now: 170 mmHg
